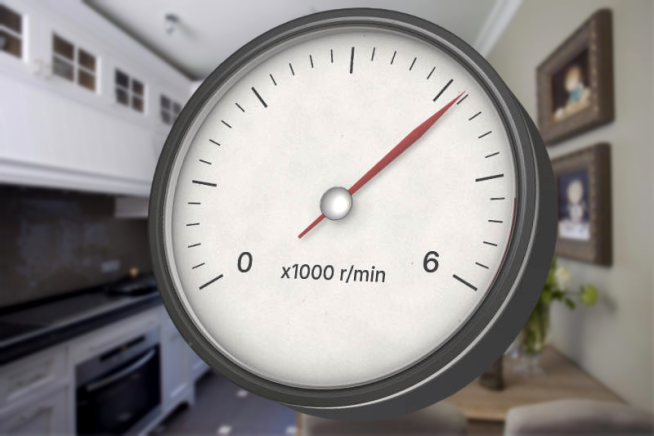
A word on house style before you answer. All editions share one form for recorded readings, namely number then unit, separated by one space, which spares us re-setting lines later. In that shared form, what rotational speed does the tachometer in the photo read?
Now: 4200 rpm
